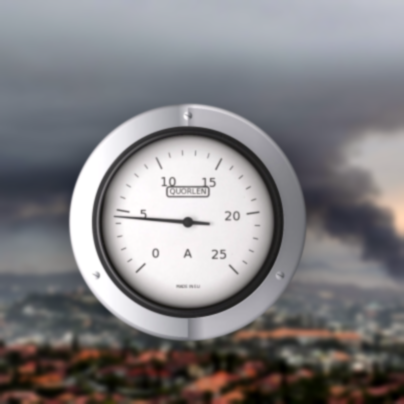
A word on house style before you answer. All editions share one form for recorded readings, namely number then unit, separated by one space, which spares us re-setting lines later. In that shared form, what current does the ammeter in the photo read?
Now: 4.5 A
